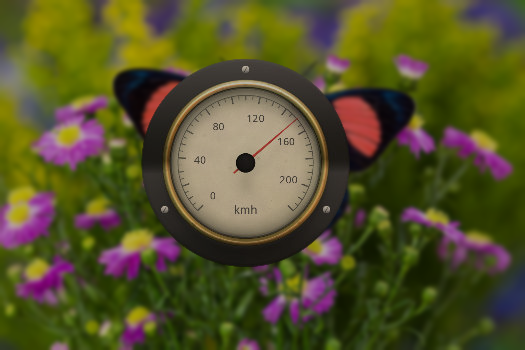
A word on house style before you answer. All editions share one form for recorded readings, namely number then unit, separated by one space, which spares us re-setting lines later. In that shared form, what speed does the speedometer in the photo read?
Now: 150 km/h
